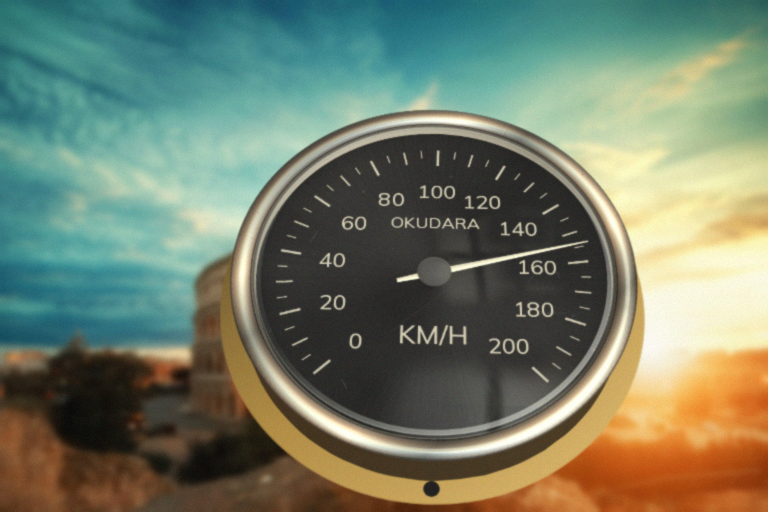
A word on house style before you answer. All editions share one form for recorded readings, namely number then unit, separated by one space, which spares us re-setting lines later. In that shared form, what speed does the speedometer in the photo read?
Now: 155 km/h
